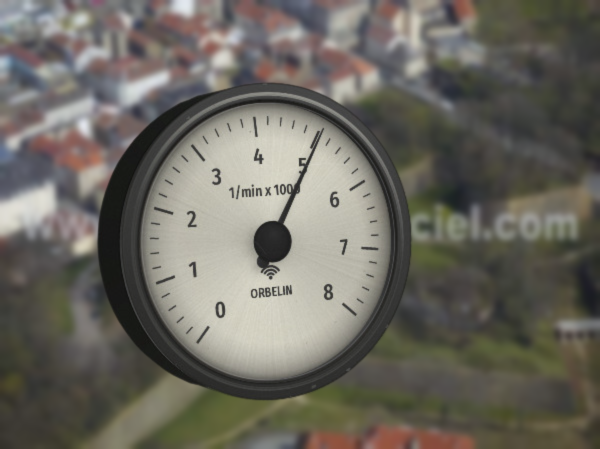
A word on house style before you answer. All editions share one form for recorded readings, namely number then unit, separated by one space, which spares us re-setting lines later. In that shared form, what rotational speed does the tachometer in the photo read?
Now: 5000 rpm
